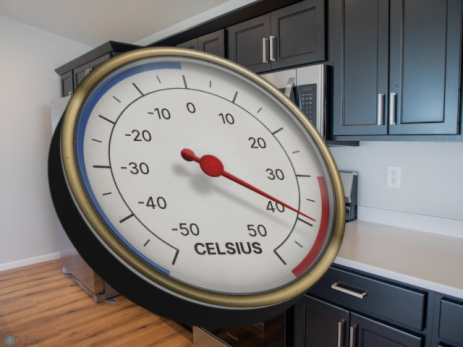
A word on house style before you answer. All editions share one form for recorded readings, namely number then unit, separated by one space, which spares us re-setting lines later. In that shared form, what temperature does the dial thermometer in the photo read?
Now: 40 °C
